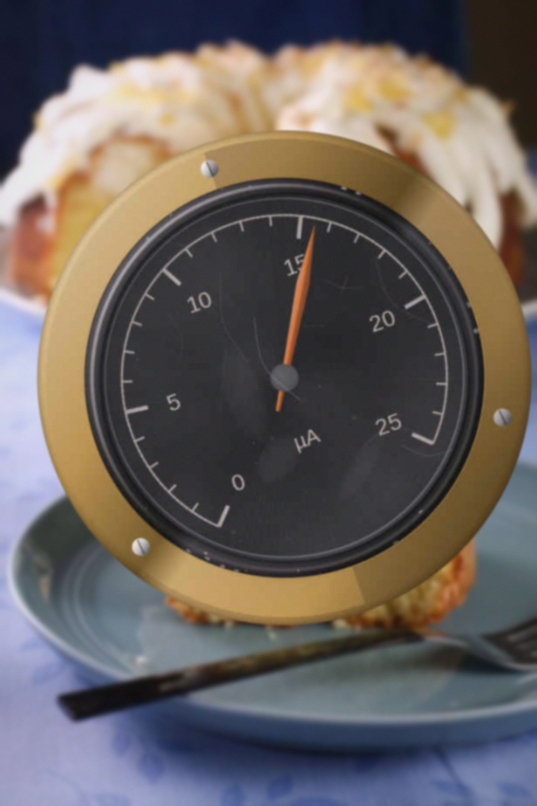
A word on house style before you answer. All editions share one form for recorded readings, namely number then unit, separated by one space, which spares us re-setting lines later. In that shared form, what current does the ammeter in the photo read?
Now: 15.5 µA
